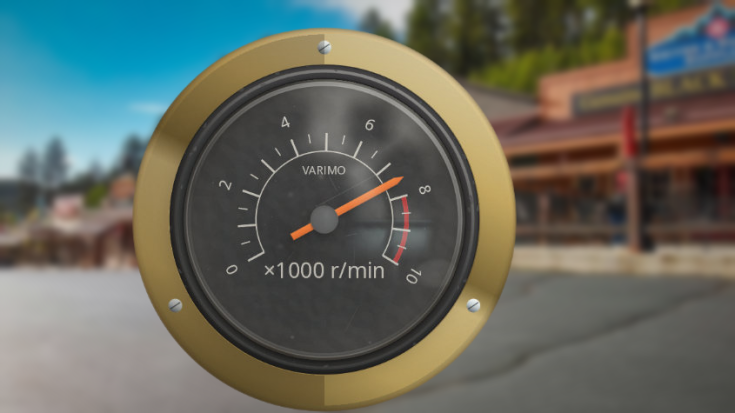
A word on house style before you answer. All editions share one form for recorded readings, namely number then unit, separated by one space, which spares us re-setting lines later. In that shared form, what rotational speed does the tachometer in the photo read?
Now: 7500 rpm
